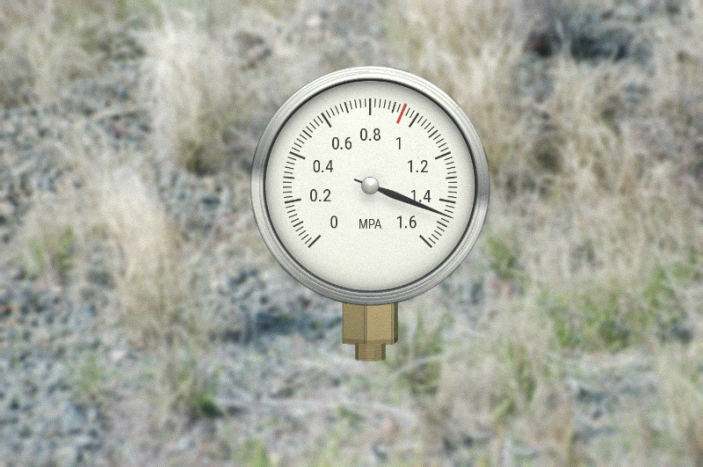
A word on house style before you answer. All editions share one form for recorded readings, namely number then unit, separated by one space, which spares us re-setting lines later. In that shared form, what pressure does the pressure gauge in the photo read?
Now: 1.46 MPa
